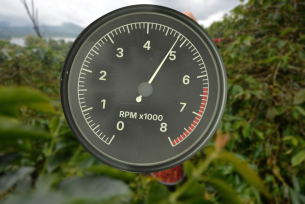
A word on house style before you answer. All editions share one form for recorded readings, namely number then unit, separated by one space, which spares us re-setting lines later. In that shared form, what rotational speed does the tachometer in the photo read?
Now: 4800 rpm
